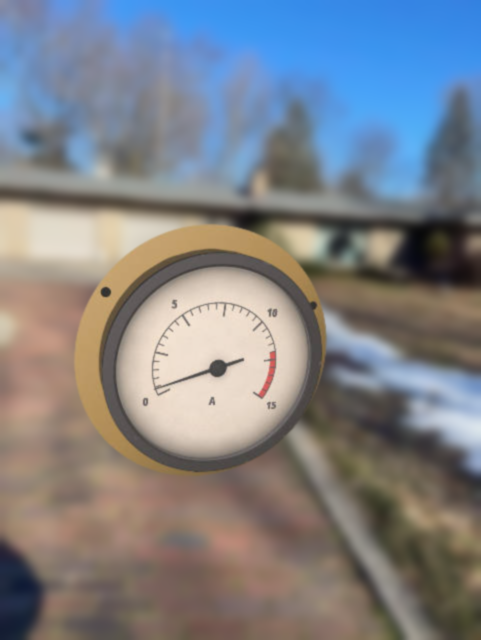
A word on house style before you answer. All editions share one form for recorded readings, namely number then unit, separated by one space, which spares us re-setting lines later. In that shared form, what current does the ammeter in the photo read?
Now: 0.5 A
